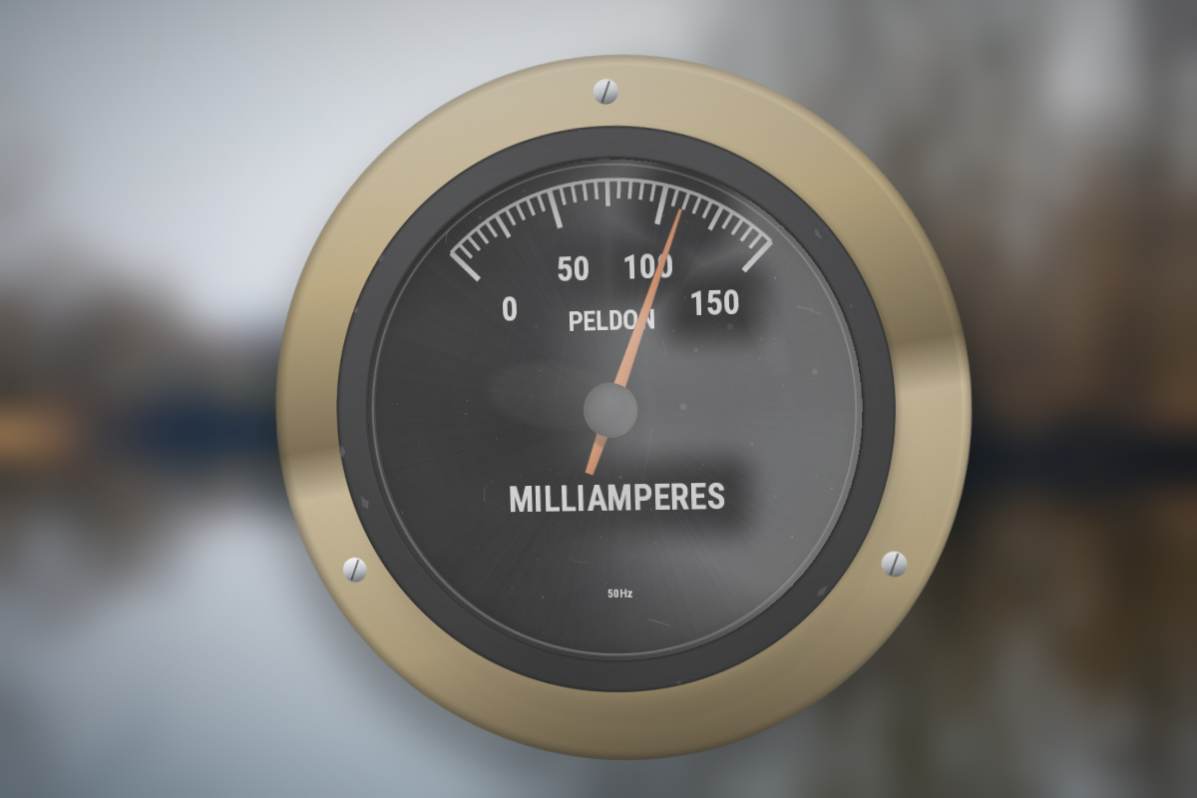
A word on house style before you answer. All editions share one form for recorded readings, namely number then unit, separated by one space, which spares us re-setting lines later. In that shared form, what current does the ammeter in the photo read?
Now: 110 mA
